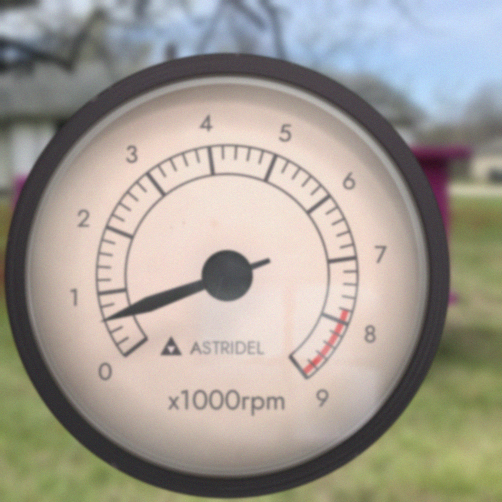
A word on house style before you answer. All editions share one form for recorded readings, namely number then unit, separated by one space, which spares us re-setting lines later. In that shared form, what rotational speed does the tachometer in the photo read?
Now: 600 rpm
